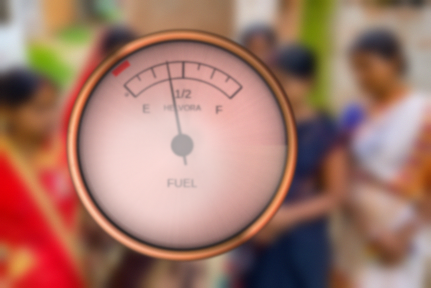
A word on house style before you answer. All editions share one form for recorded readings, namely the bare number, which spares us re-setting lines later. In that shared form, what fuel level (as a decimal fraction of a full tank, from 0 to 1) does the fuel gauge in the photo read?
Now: 0.375
